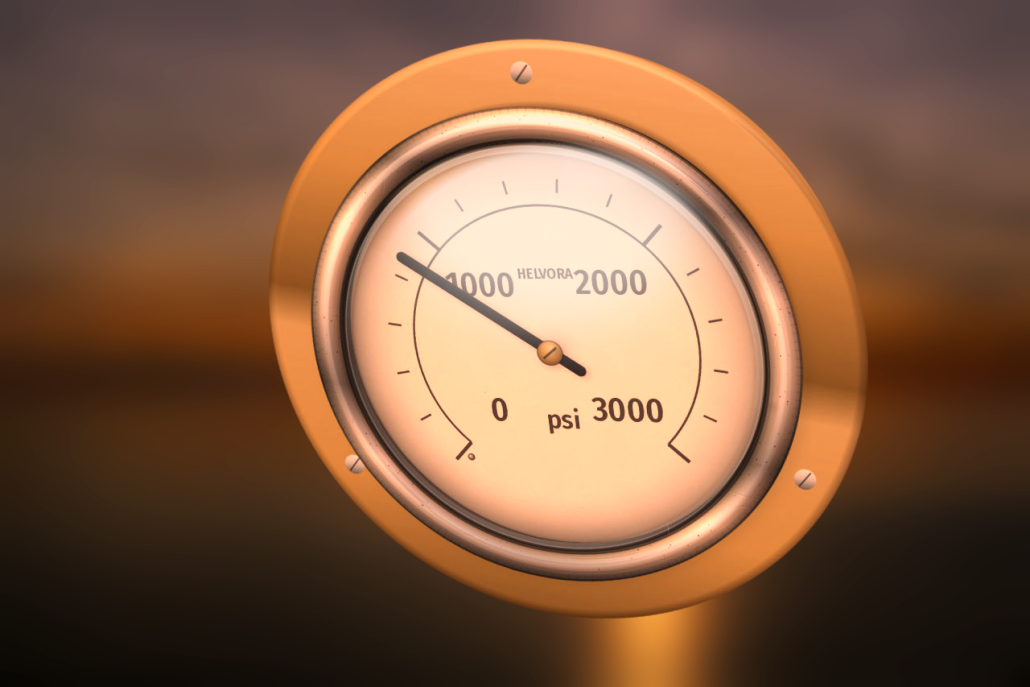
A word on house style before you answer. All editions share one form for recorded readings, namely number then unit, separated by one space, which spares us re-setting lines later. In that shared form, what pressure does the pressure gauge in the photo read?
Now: 900 psi
